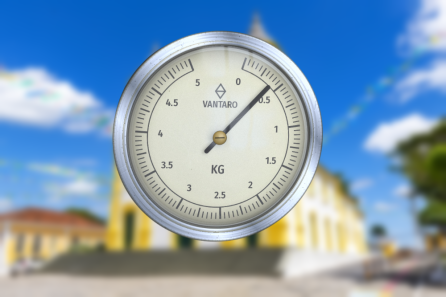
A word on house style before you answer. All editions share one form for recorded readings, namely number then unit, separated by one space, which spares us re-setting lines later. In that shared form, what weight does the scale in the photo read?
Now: 0.4 kg
